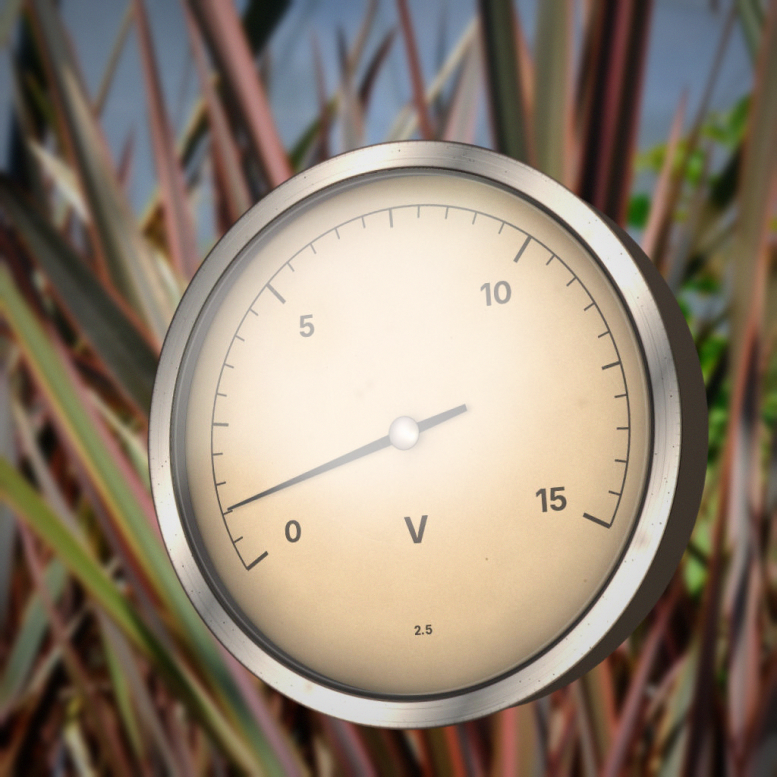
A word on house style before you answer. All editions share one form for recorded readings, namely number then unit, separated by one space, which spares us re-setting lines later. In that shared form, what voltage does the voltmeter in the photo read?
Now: 1 V
